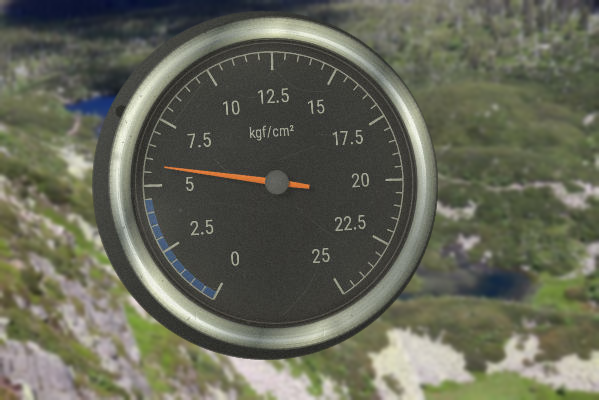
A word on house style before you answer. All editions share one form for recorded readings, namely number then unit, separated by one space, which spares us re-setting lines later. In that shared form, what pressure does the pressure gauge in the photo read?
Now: 5.75 kg/cm²
